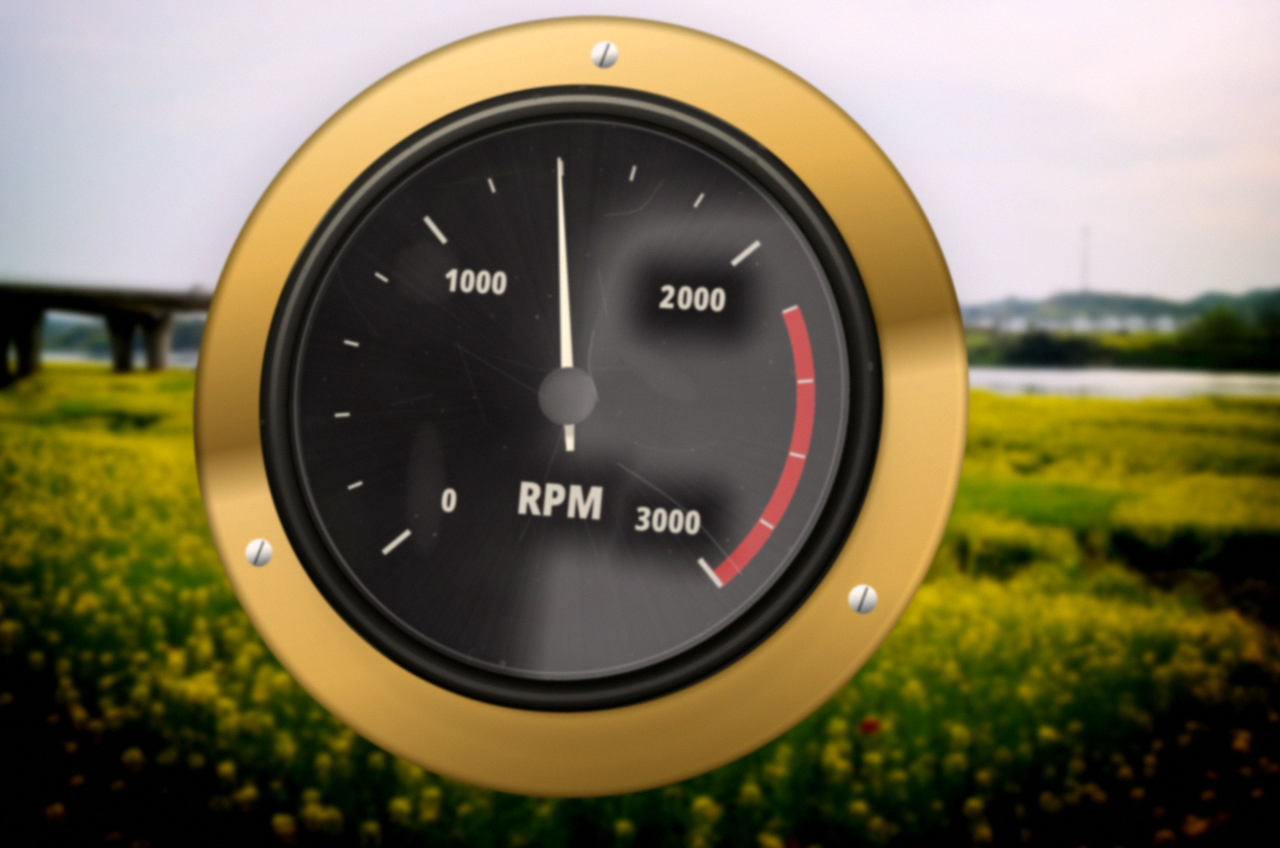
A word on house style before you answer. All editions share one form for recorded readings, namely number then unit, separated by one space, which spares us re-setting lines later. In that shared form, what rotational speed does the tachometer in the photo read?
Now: 1400 rpm
